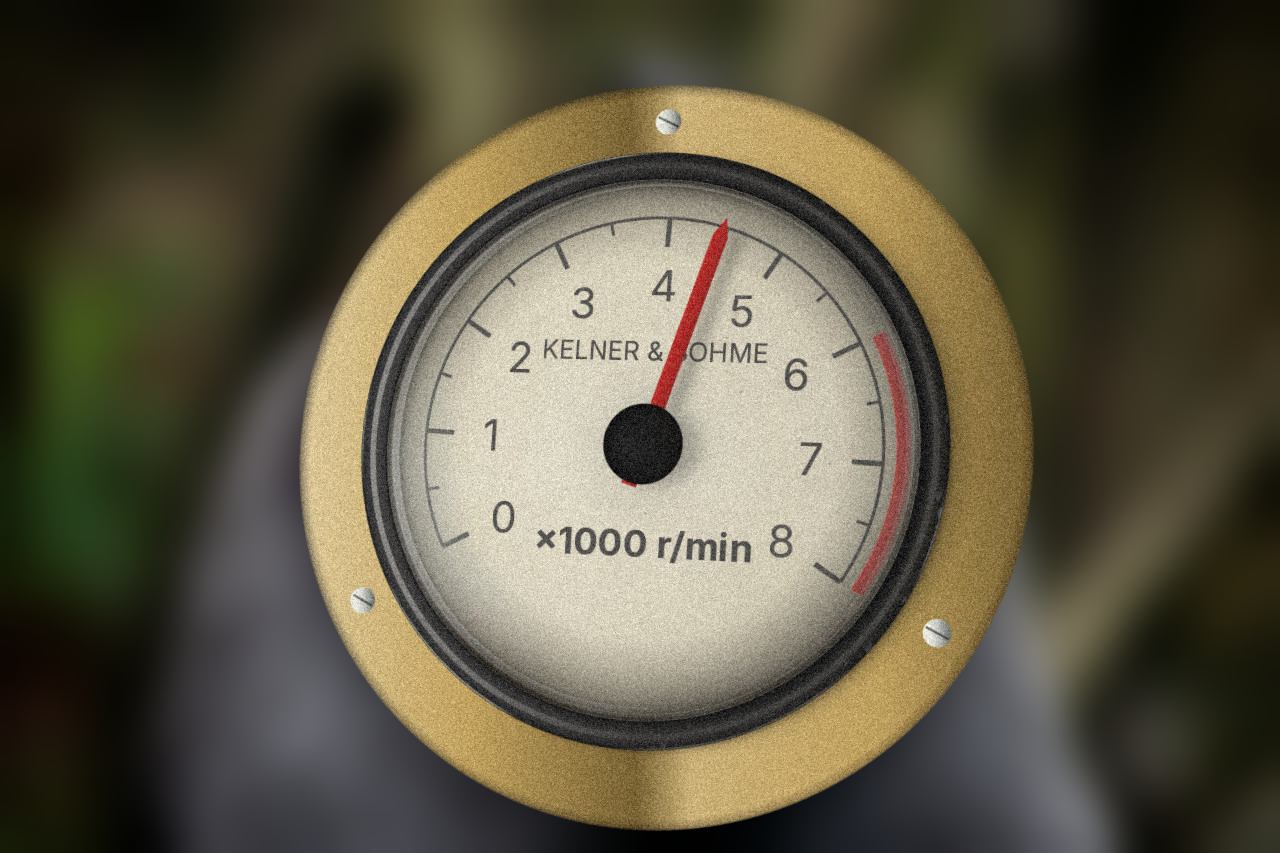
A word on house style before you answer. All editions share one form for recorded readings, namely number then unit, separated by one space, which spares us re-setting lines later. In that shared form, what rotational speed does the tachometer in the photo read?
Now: 4500 rpm
